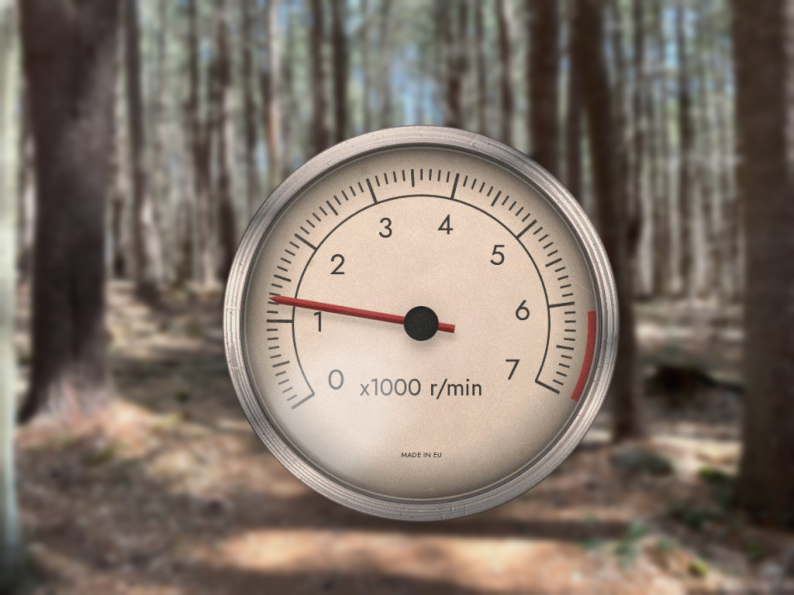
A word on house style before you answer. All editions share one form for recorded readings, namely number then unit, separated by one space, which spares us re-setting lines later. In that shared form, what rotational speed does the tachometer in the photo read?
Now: 1250 rpm
